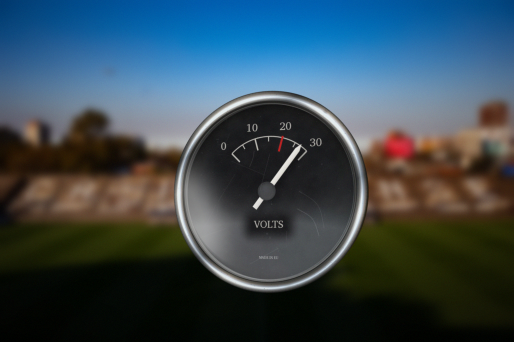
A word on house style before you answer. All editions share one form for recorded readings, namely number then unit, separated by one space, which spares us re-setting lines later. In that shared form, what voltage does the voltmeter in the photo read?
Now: 27.5 V
